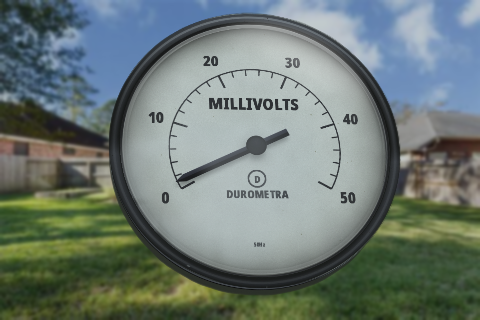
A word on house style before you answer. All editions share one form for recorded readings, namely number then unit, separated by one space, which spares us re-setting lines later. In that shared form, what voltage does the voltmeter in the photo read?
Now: 1 mV
